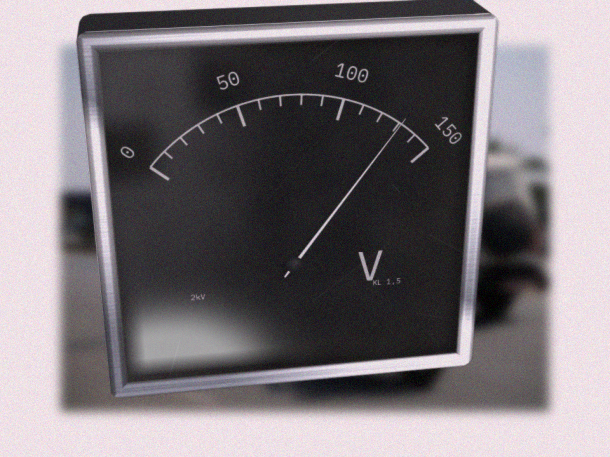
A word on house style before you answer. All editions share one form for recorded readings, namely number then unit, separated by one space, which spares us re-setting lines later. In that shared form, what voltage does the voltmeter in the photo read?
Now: 130 V
